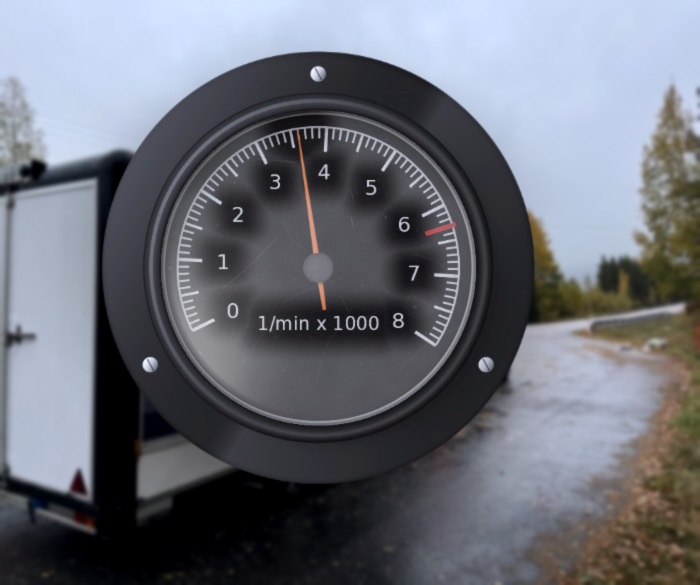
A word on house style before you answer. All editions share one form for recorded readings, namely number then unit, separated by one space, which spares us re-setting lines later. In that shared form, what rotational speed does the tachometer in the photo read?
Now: 3600 rpm
